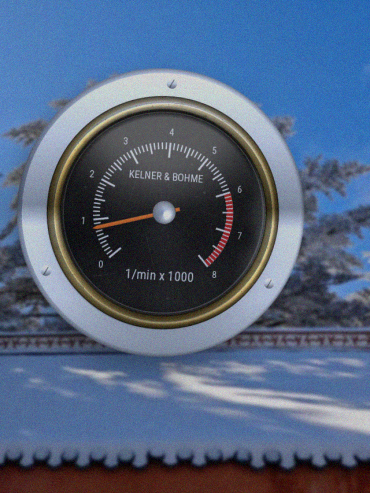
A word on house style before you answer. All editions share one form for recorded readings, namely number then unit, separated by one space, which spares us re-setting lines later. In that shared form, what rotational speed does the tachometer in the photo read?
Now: 800 rpm
